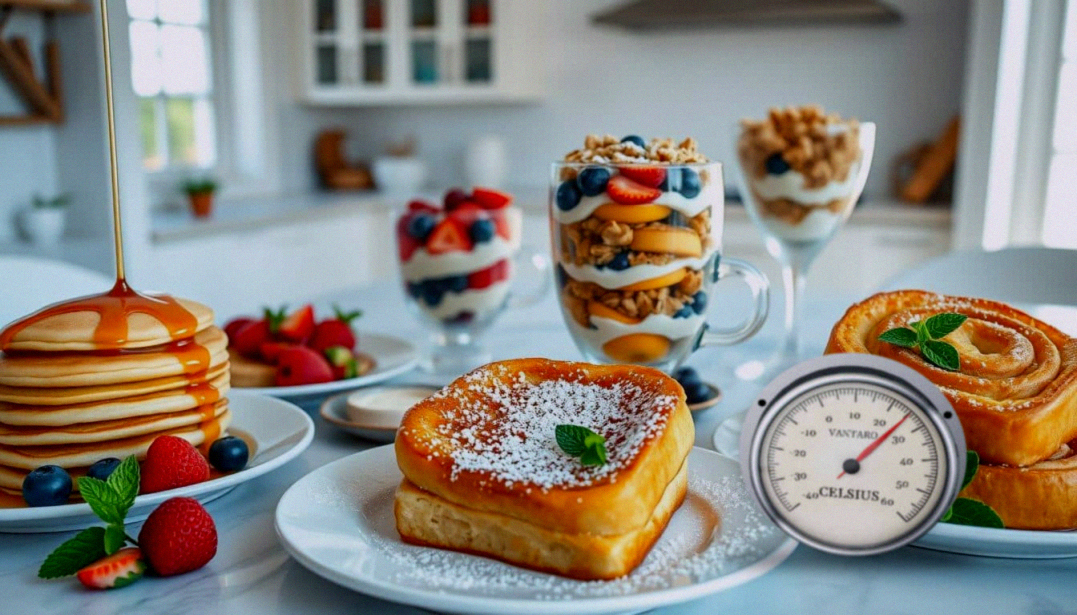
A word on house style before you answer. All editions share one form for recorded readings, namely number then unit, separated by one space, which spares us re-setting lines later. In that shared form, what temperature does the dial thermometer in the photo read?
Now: 25 °C
